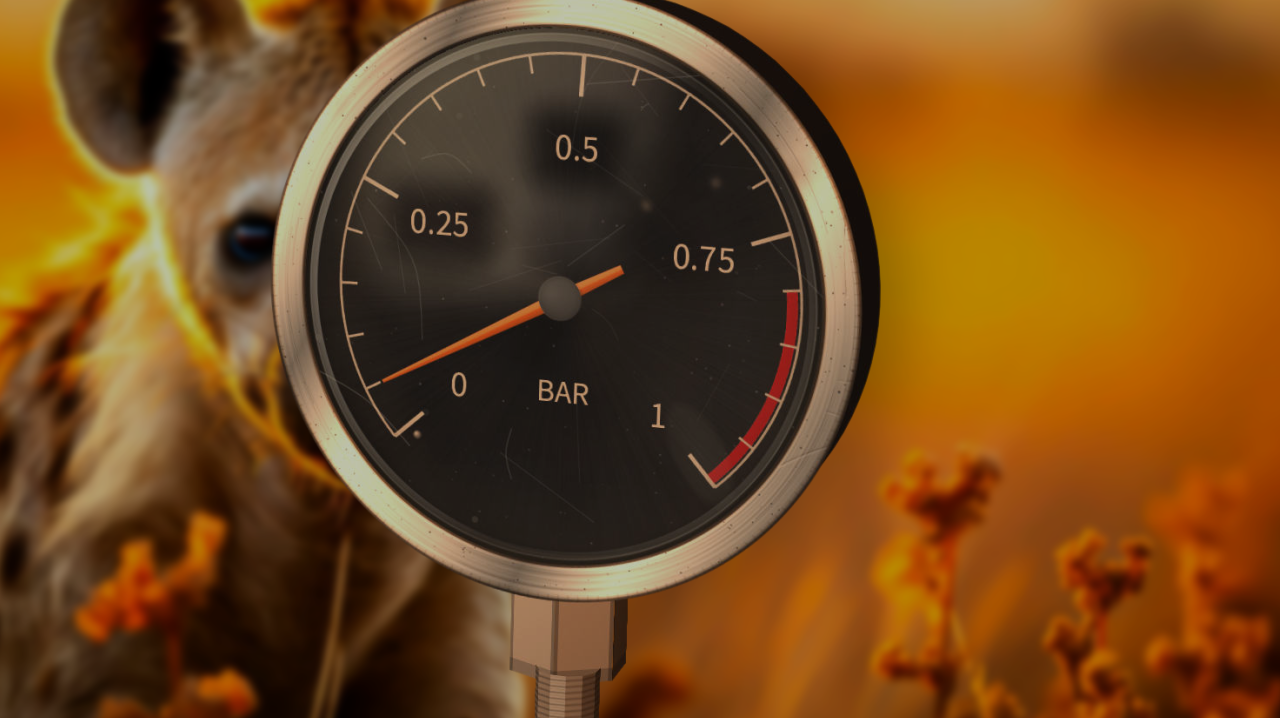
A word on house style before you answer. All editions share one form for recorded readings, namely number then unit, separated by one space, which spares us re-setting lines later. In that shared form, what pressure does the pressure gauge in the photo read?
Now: 0.05 bar
